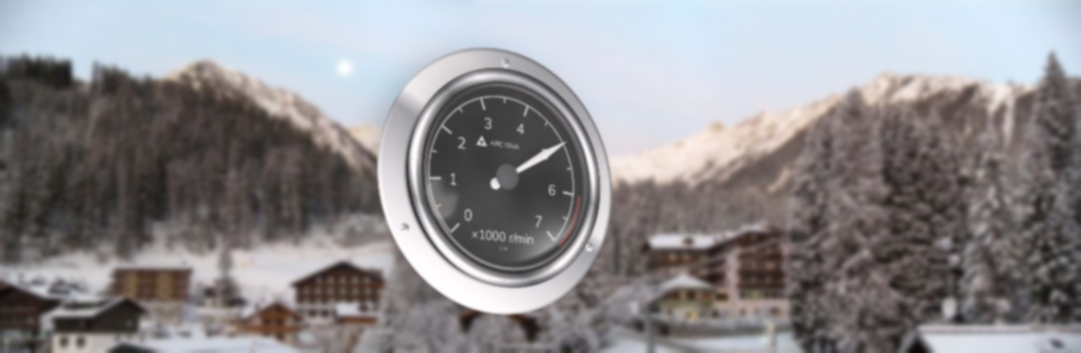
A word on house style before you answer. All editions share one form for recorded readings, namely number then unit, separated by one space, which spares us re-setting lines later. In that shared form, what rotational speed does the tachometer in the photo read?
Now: 5000 rpm
